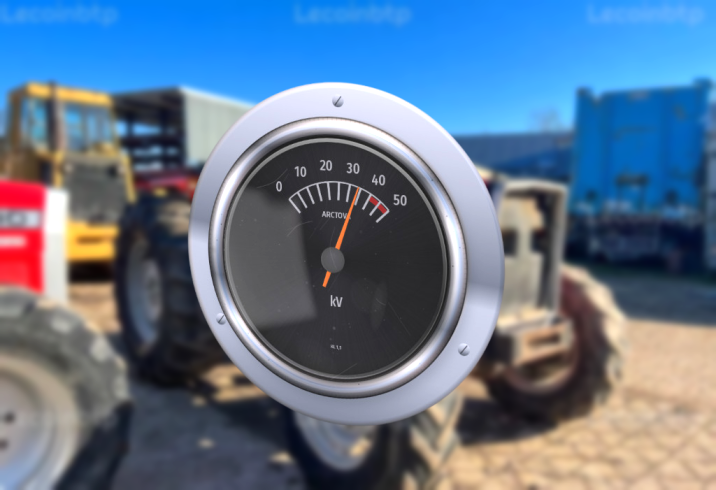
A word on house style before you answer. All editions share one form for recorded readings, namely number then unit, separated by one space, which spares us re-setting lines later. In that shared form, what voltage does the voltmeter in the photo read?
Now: 35 kV
